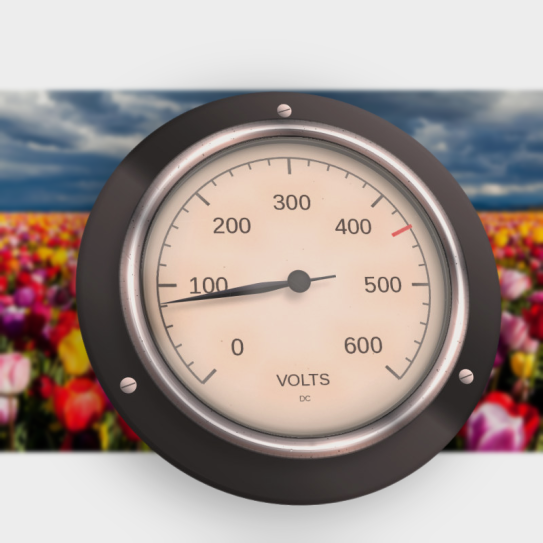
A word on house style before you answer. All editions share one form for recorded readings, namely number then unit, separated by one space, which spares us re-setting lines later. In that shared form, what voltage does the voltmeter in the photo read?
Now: 80 V
